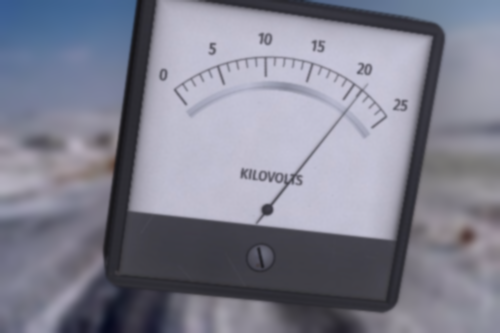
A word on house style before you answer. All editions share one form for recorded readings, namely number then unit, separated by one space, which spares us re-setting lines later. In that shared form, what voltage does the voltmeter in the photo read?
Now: 21 kV
